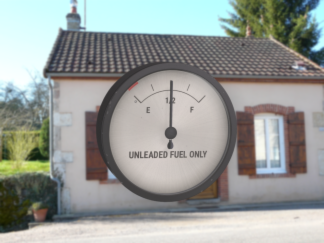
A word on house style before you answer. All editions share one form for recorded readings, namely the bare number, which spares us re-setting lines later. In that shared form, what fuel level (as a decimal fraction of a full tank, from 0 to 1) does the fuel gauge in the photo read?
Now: 0.5
